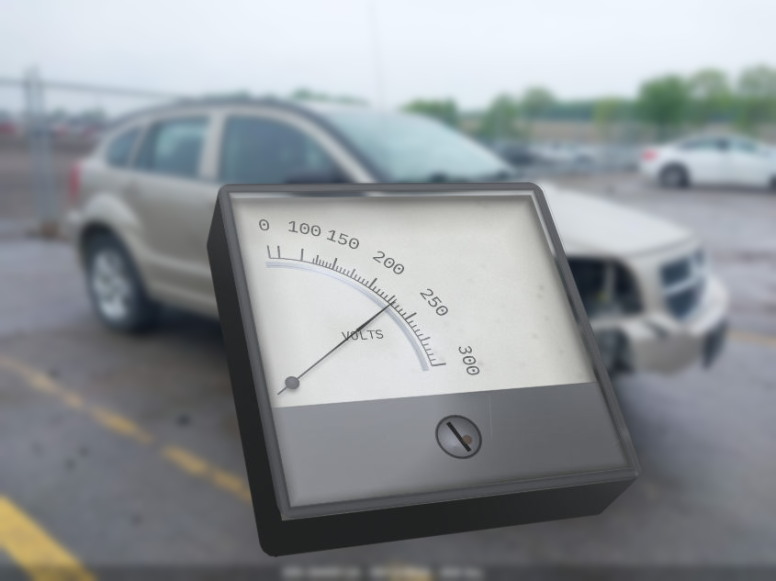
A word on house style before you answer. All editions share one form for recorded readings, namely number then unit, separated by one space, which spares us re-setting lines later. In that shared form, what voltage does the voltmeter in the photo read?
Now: 230 V
